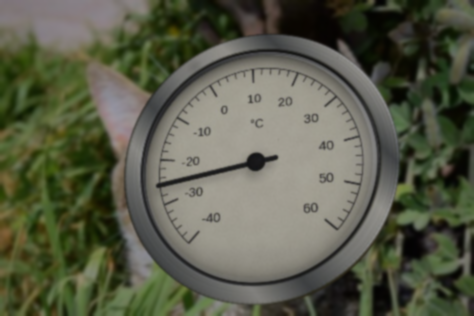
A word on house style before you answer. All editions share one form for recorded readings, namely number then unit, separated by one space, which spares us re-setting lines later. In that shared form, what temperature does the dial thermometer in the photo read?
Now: -26 °C
